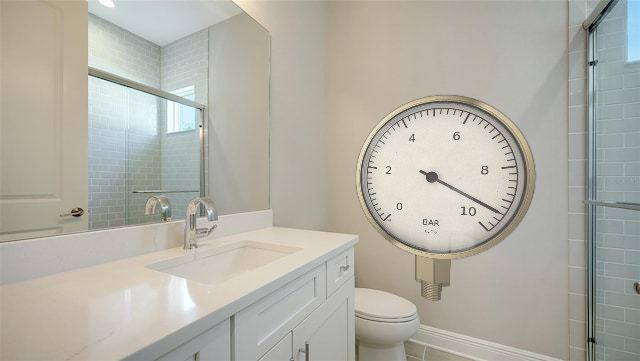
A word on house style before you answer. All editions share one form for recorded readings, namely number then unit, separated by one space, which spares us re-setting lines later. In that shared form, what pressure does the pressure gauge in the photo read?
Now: 9.4 bar
